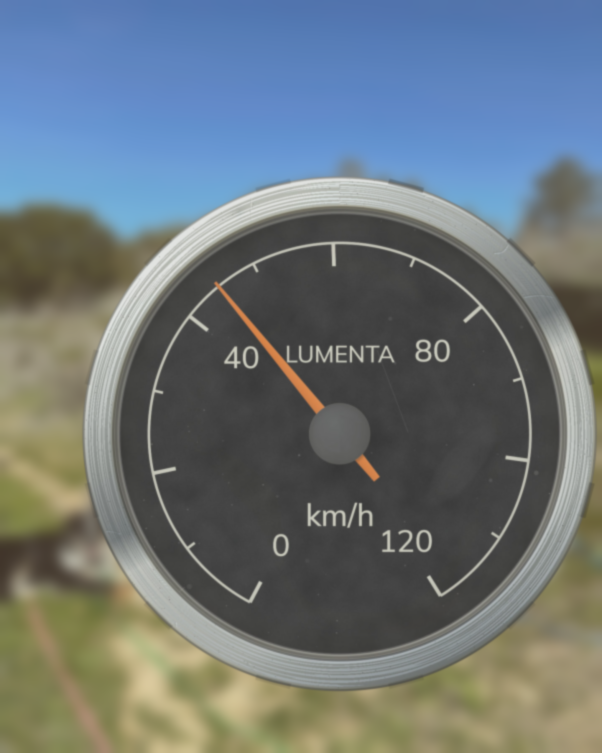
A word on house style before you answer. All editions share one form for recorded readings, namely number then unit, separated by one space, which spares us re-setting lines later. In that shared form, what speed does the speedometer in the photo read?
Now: 45 km/h
